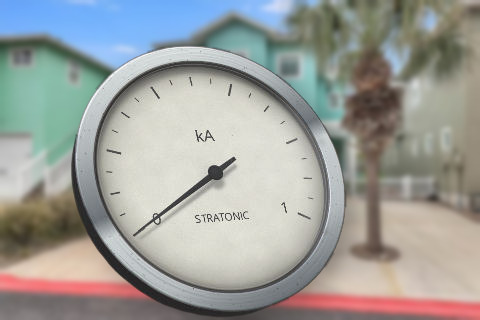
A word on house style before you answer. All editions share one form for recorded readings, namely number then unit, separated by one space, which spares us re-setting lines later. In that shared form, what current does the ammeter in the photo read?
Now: 0 kA
